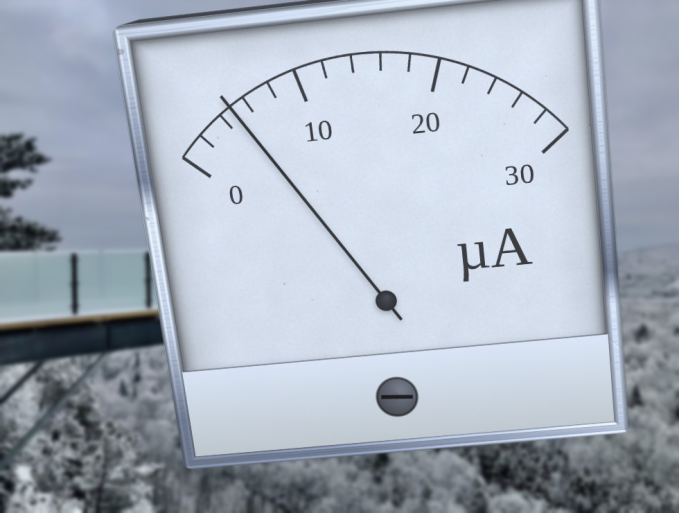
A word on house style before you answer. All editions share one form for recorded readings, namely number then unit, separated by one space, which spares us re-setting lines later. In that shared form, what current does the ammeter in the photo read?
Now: 5 µA
